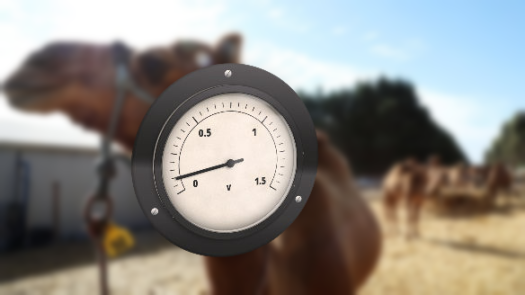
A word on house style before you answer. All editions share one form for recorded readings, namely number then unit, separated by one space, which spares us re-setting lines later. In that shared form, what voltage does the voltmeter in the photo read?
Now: 0.1 V
